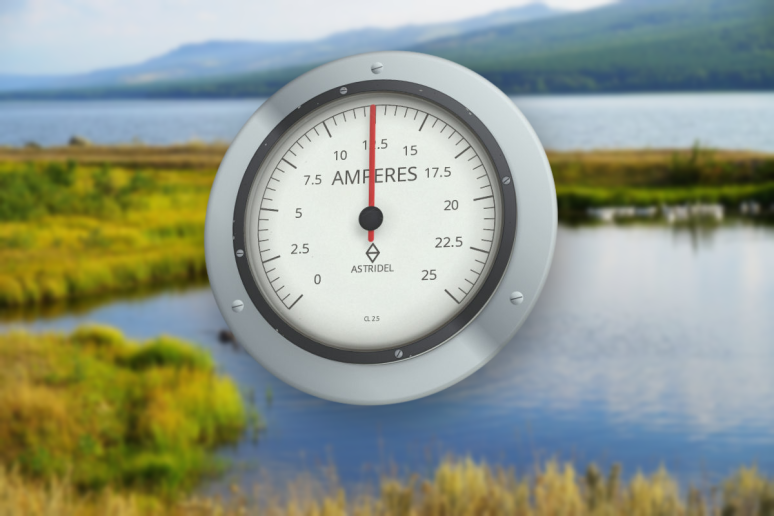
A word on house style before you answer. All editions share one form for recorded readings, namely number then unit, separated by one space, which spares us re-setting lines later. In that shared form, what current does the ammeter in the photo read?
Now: 12.5 A
